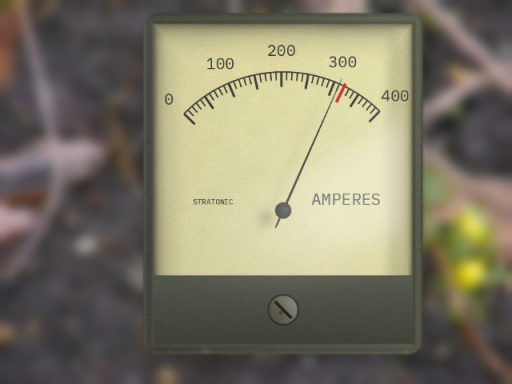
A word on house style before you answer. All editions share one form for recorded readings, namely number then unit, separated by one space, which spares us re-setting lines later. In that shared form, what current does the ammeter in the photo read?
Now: 310 A
